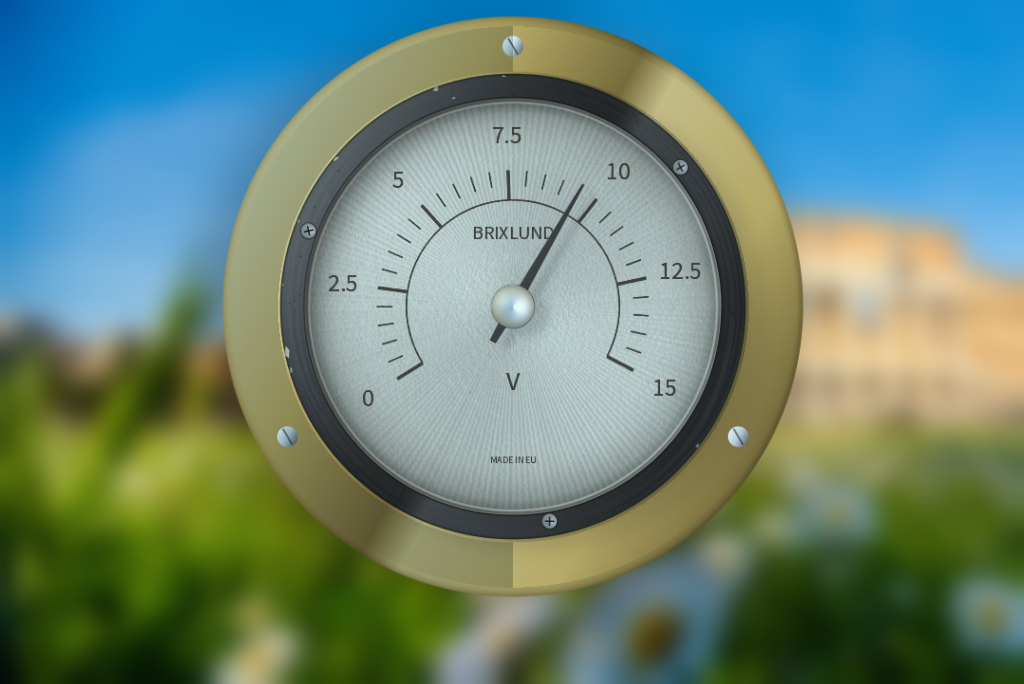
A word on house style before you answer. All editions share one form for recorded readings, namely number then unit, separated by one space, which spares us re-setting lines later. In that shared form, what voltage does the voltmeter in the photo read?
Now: 9.5 V
